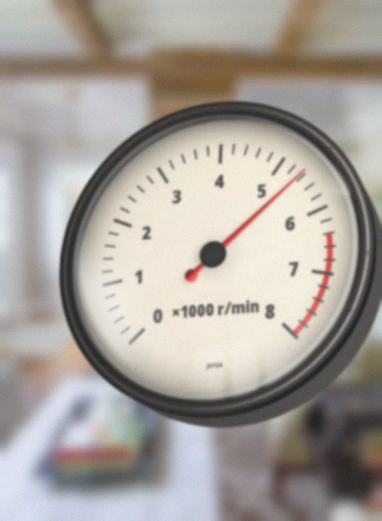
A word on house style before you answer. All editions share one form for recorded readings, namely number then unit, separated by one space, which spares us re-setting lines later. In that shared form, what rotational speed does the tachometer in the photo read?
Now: 5400 rpm
